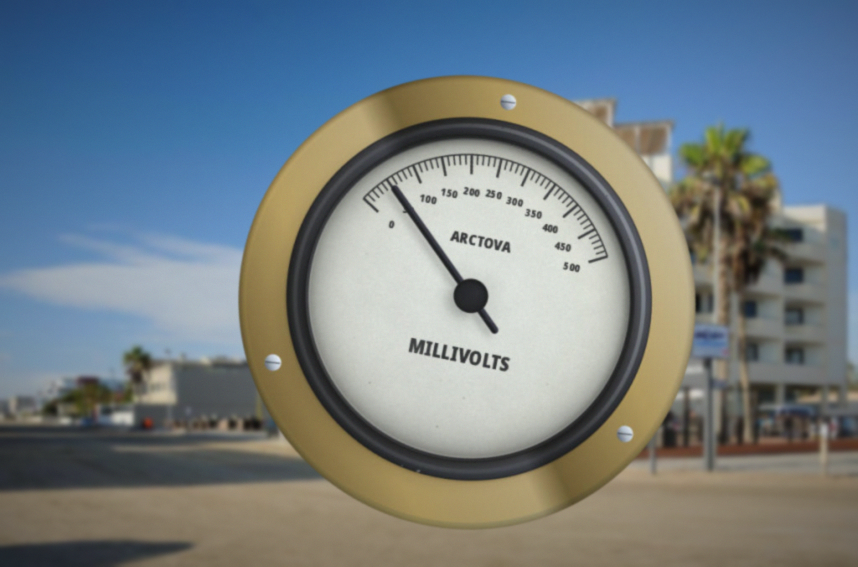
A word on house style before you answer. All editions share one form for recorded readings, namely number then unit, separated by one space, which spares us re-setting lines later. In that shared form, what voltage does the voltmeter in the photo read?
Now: 50 mV
